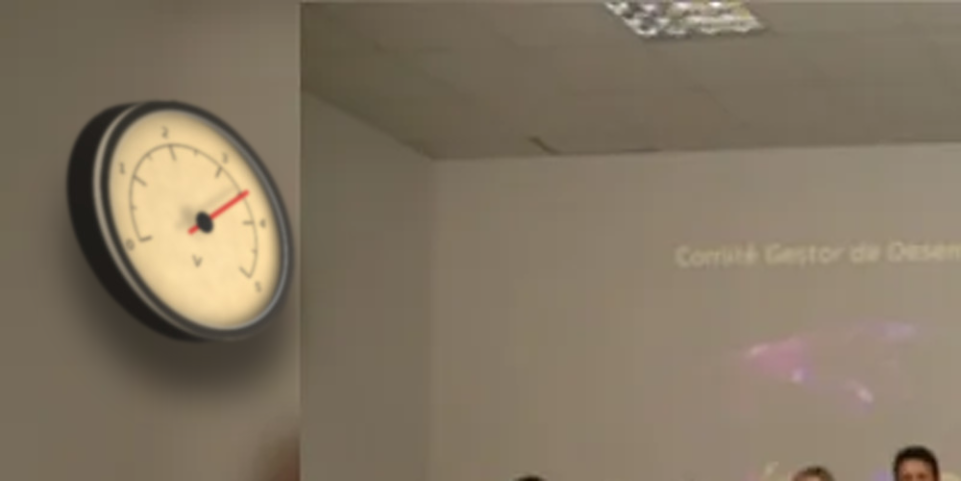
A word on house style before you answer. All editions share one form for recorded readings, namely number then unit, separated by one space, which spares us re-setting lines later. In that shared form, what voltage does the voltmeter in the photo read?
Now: 3.5 V
